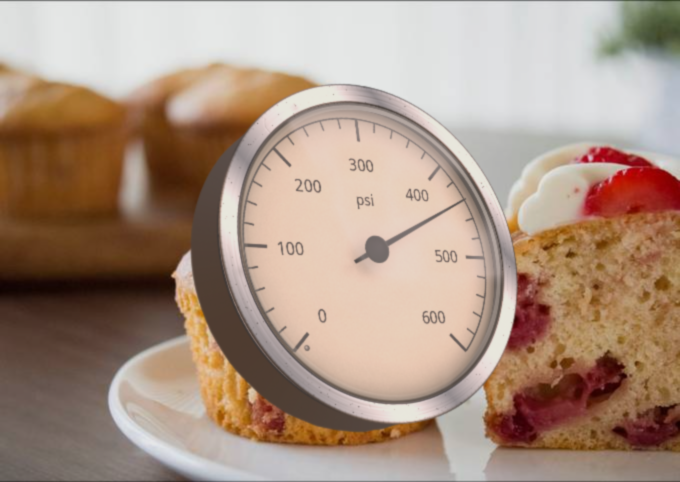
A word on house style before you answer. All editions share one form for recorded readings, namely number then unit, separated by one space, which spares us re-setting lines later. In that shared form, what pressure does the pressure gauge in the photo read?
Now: 440 psi
